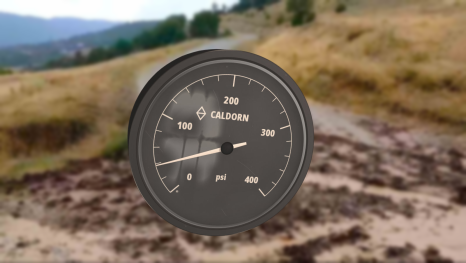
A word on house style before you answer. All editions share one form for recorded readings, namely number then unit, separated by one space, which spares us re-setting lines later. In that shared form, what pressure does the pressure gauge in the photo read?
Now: 40 psi
